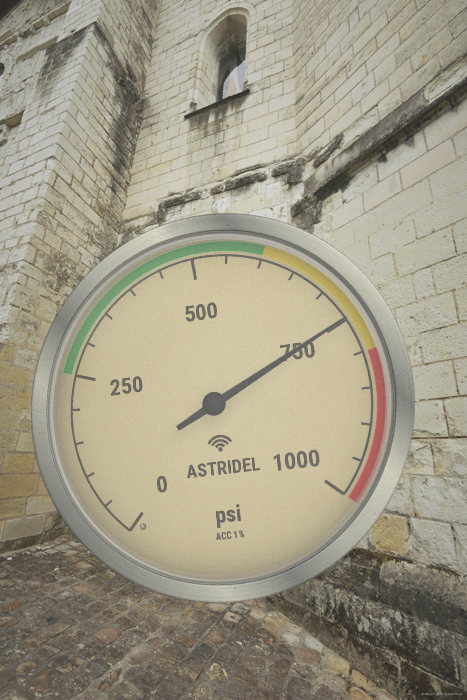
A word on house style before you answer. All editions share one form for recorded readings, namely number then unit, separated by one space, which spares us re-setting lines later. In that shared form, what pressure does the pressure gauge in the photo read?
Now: 750 psi
